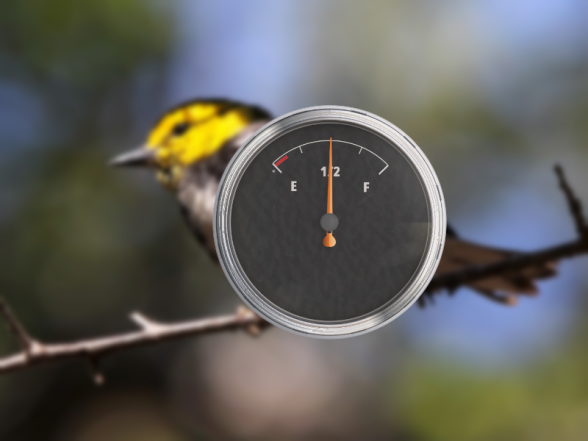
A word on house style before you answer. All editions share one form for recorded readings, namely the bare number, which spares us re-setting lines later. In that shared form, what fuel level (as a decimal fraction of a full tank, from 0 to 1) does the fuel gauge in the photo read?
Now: 0.5
